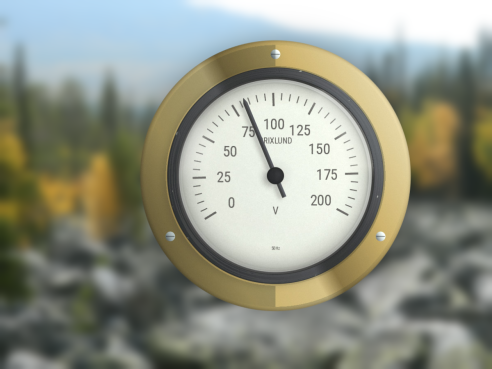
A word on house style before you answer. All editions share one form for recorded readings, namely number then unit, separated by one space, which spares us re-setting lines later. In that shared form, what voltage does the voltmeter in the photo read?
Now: 82.5 V
